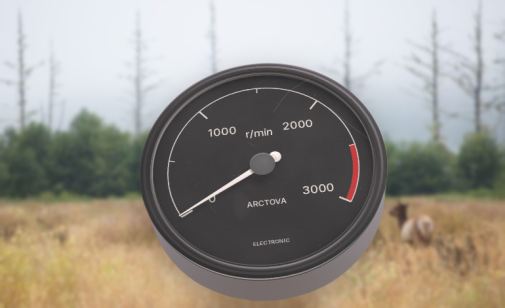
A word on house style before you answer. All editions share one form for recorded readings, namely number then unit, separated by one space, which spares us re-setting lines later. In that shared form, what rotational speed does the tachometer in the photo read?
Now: 0 rpm
